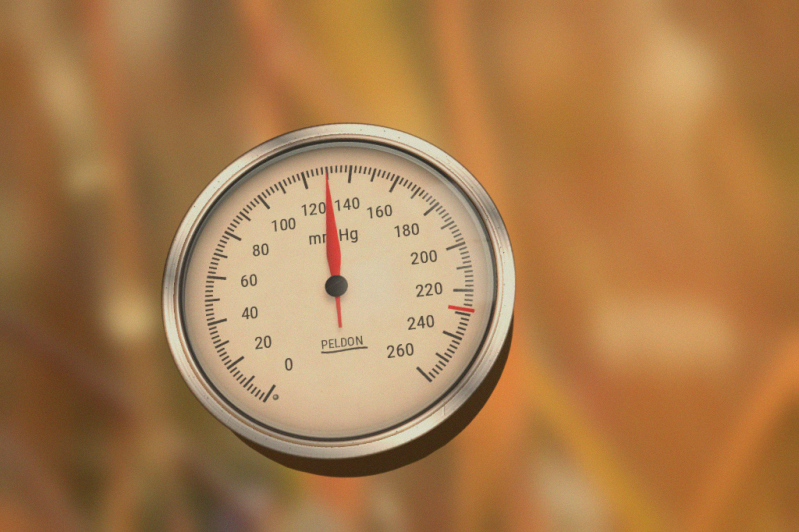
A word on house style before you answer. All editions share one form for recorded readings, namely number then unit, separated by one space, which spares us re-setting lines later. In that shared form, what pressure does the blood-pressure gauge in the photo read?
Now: 130 mmHg
